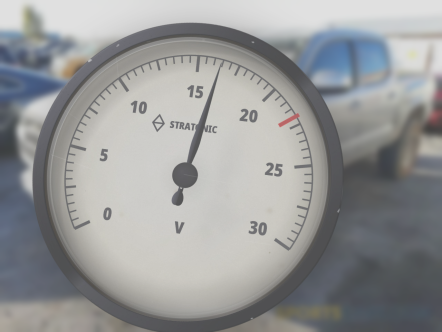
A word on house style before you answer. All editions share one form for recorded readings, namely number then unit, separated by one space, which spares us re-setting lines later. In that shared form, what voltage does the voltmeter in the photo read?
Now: 16.5 V
